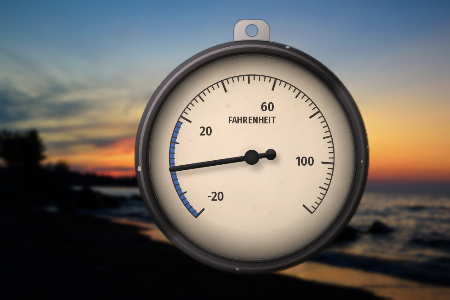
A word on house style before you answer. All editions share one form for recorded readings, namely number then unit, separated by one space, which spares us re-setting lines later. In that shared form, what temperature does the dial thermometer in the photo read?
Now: 0 °F
